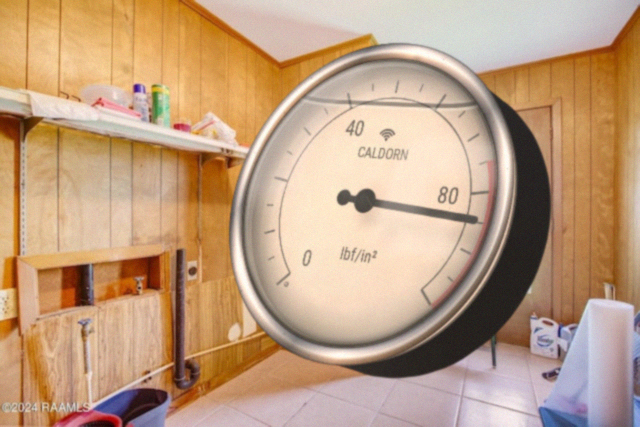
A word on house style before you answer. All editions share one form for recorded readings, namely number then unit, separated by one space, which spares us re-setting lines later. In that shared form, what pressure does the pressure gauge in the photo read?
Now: 85 psi
